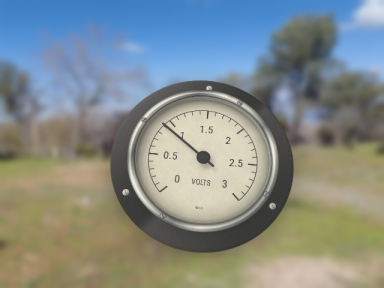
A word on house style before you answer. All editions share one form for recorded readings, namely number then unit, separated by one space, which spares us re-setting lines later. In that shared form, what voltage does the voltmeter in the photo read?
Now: 0.9 V
